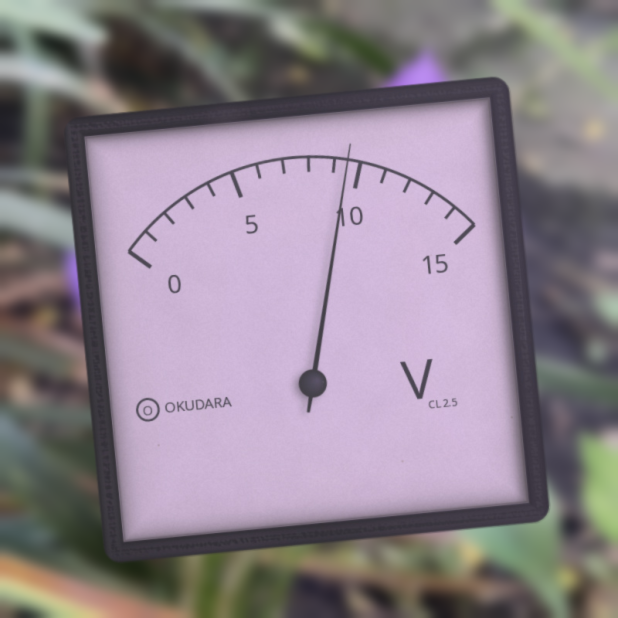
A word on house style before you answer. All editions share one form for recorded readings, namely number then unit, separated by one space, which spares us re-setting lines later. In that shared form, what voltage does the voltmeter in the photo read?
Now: 9.5 V
